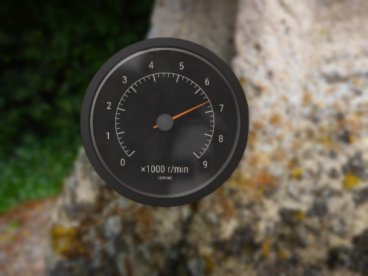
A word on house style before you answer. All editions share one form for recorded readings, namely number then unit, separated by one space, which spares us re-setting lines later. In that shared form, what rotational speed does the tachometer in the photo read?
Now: 6600 rpm
